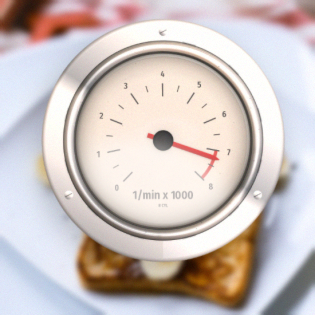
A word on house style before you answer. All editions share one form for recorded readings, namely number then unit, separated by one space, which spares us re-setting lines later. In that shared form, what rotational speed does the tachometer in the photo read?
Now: 7250 rpm
